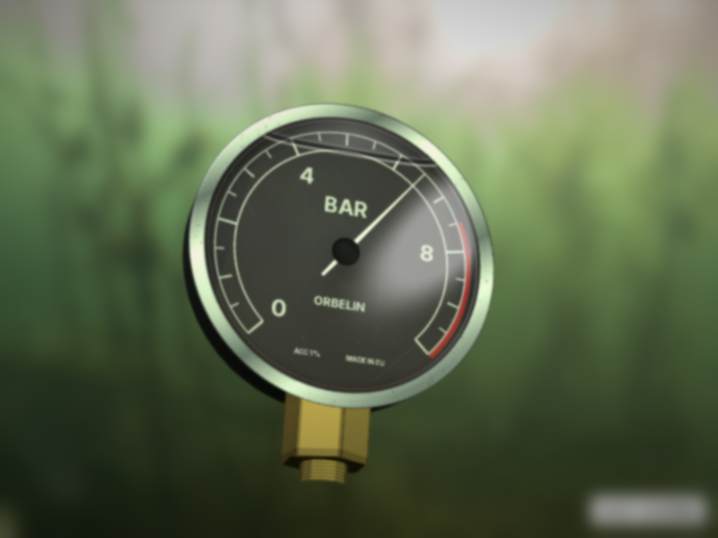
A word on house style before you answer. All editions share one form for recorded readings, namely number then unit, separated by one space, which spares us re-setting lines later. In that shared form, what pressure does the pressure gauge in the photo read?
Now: 6.5 bar
